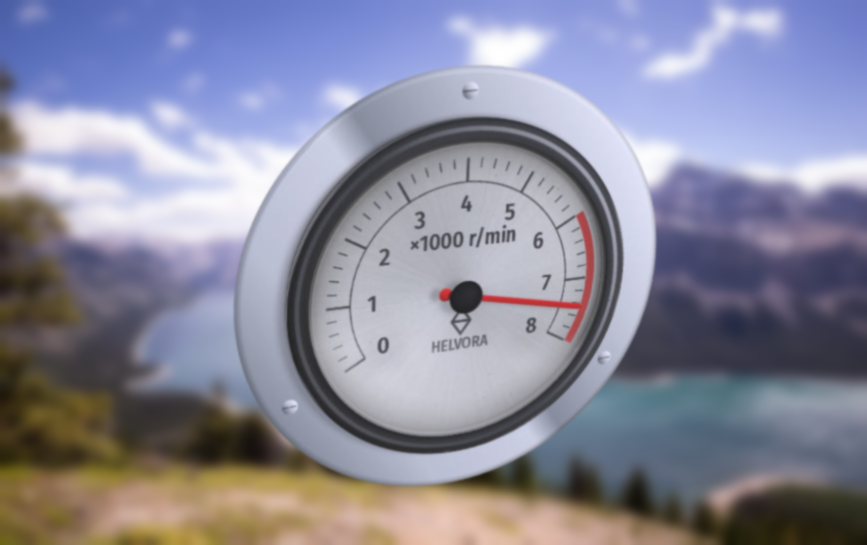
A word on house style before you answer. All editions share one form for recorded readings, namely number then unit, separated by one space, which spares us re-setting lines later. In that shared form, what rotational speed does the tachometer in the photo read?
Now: 7400 rpm
